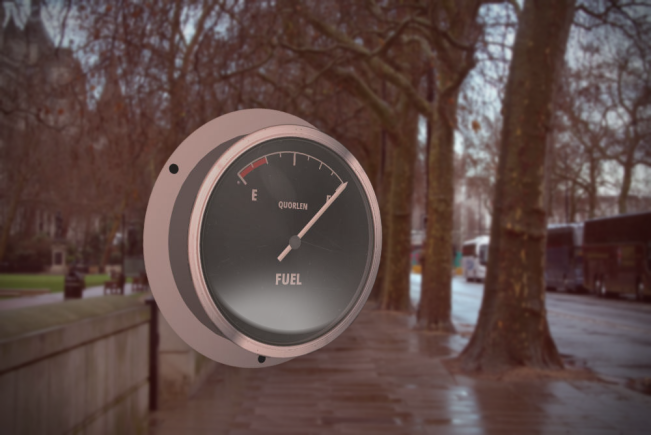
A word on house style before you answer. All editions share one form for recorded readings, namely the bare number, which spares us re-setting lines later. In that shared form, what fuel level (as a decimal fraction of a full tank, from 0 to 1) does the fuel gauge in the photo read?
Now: 1
